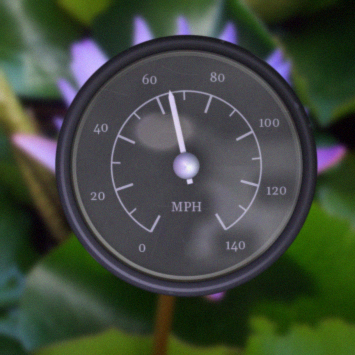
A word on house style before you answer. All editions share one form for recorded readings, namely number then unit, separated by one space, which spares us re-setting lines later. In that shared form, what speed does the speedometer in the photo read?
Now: 65 mph
